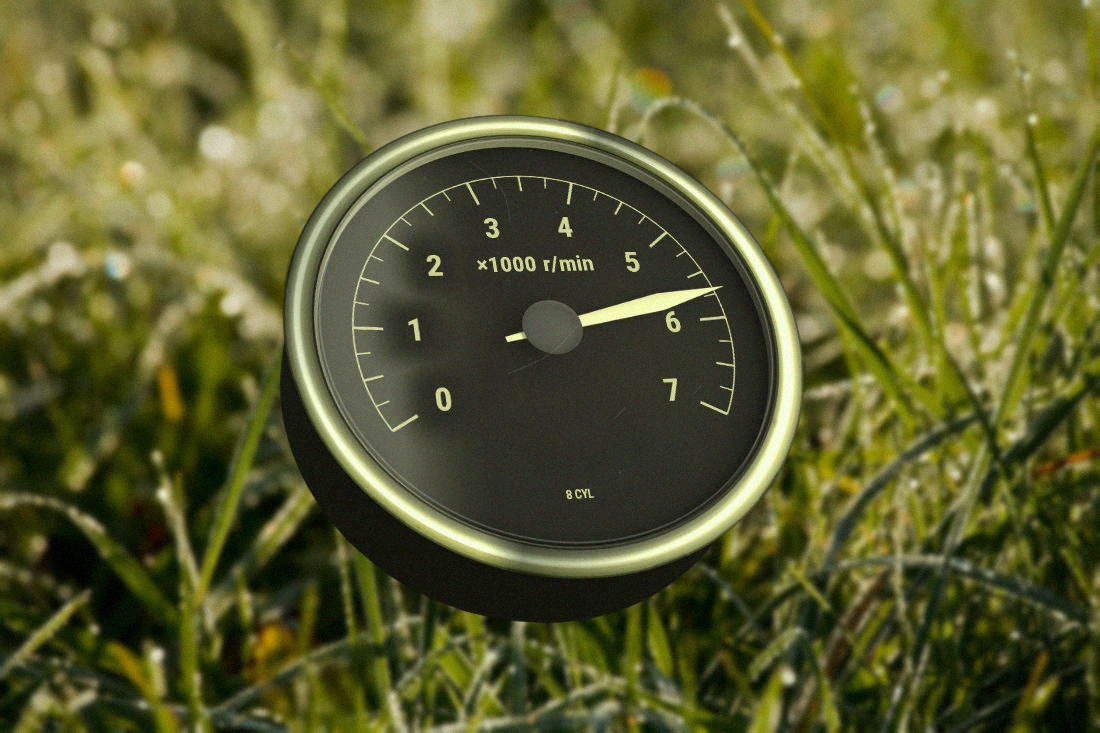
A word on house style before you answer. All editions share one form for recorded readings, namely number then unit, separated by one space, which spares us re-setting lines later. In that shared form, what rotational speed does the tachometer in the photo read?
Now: 5750 rpm
